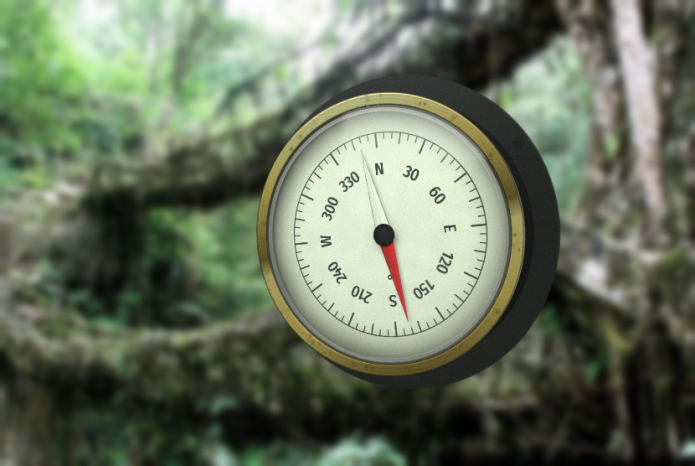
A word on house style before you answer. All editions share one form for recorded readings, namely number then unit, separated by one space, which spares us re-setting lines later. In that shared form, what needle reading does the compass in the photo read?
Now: 170 °
